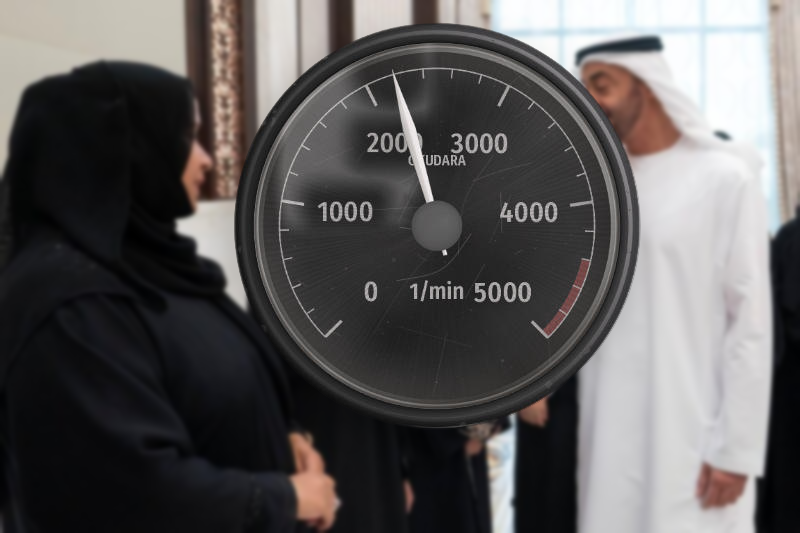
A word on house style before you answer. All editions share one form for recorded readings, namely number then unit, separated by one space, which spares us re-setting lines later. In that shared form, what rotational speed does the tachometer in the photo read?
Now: 2200 rpm
